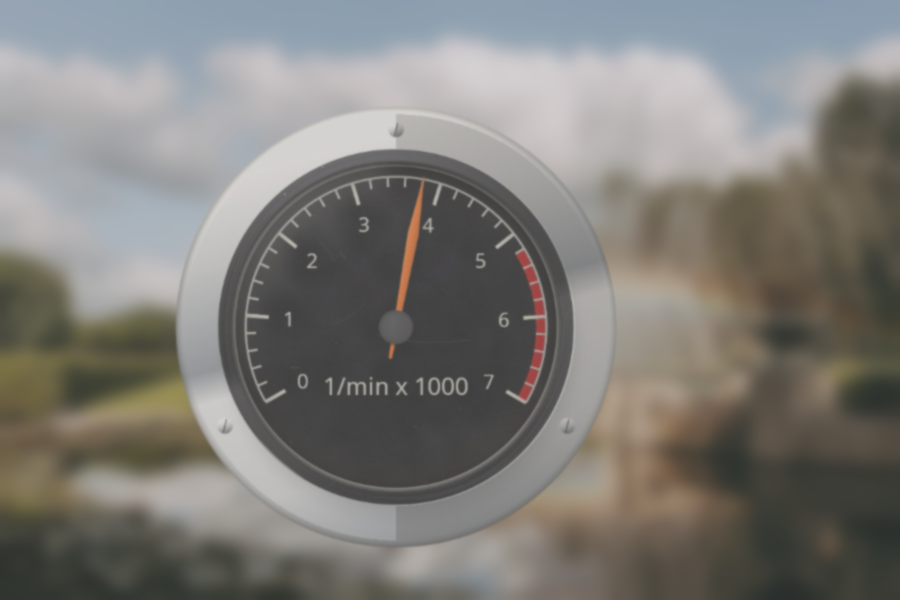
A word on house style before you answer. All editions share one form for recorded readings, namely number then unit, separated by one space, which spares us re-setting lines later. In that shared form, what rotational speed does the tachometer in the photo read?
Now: 3800 rpm
